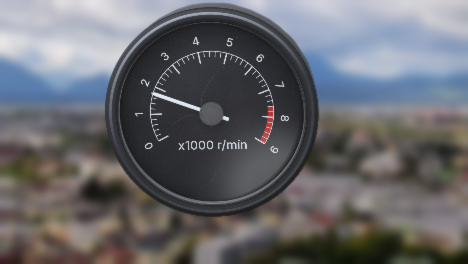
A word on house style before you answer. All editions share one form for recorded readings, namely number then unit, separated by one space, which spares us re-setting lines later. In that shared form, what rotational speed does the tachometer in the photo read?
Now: 1800 rpm
